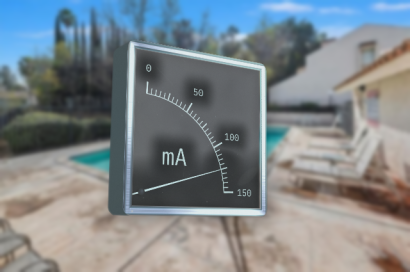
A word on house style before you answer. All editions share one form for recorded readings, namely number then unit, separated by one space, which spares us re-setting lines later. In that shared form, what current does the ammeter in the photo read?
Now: 125 mA
